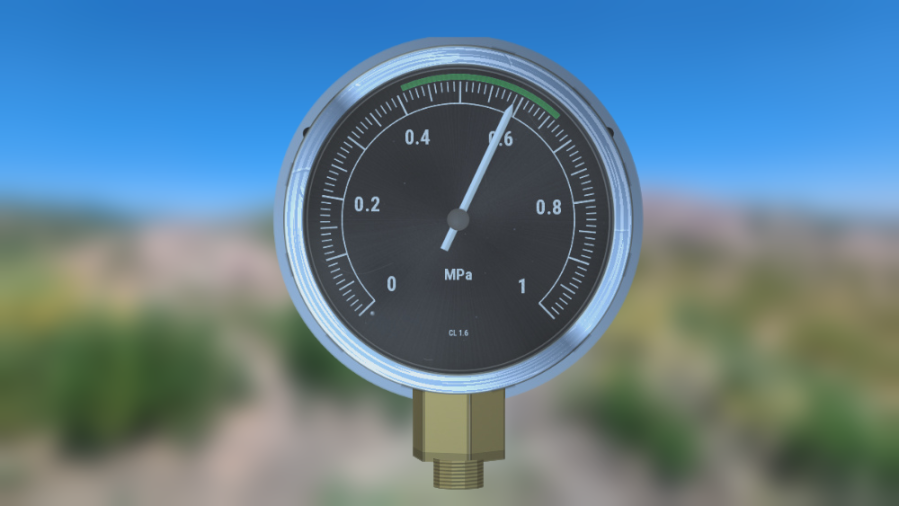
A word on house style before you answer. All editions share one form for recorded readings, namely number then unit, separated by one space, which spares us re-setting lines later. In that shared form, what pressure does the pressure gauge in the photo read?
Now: 0.59 MPa
